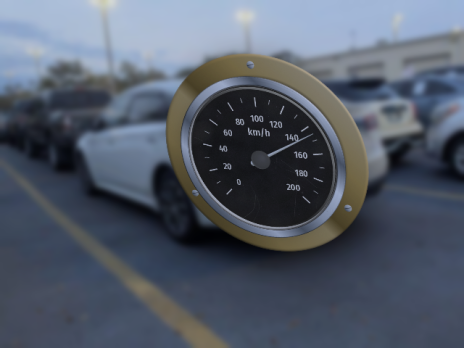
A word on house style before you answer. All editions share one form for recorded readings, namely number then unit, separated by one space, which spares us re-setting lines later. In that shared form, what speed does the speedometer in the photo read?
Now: 145 km/h
